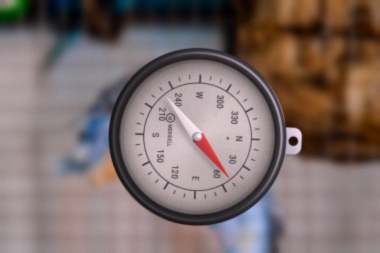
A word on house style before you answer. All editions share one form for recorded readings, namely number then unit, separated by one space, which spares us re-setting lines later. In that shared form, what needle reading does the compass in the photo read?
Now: 50 °
